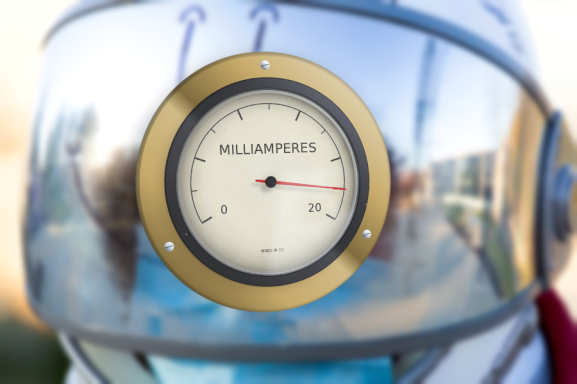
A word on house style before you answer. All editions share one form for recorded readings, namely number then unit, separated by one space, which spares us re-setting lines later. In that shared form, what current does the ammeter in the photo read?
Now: 18 mA
